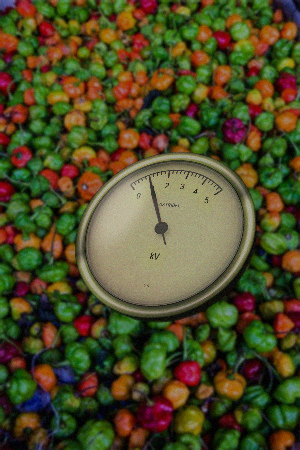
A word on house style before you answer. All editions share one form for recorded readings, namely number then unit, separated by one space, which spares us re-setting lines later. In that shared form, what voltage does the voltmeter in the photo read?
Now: 1 kV
